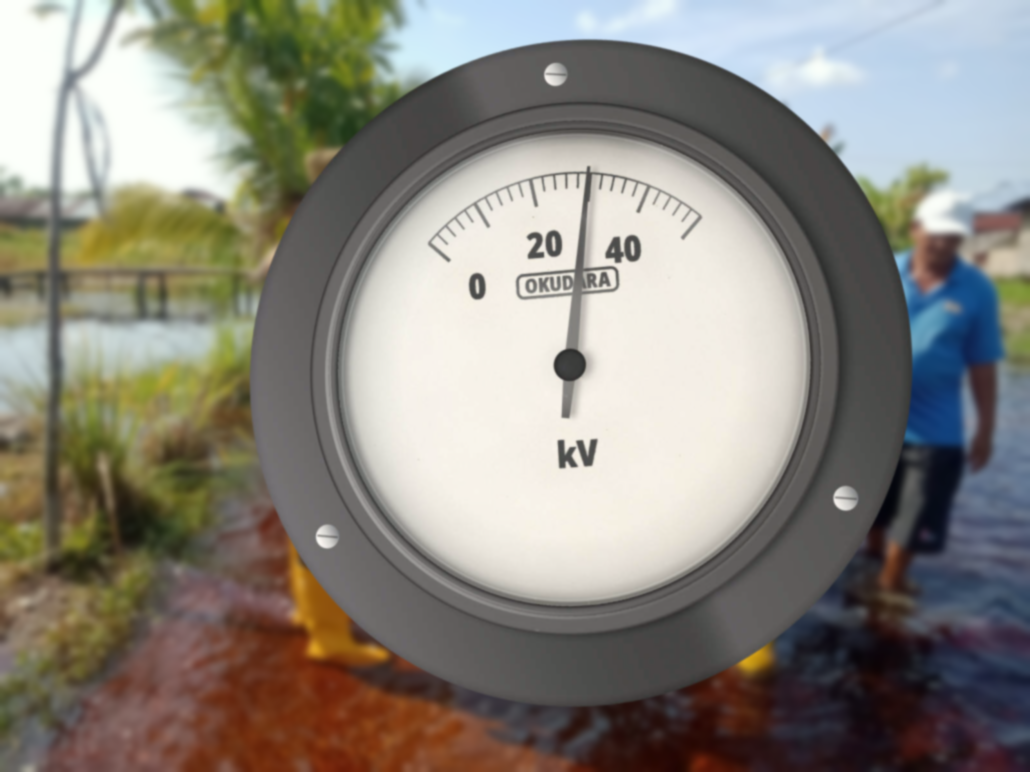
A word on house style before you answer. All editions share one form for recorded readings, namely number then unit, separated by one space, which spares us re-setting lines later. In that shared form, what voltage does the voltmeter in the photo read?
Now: 30 kV
